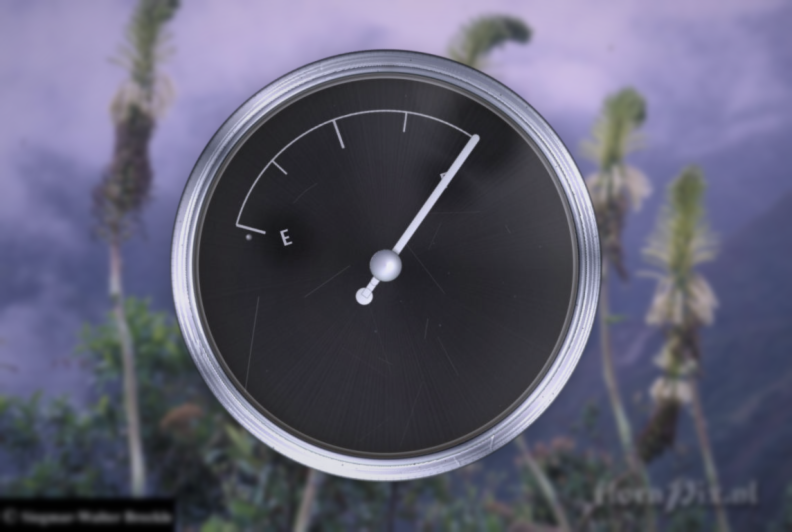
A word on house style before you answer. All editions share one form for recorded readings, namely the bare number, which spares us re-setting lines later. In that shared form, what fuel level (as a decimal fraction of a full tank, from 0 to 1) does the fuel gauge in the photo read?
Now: 1
